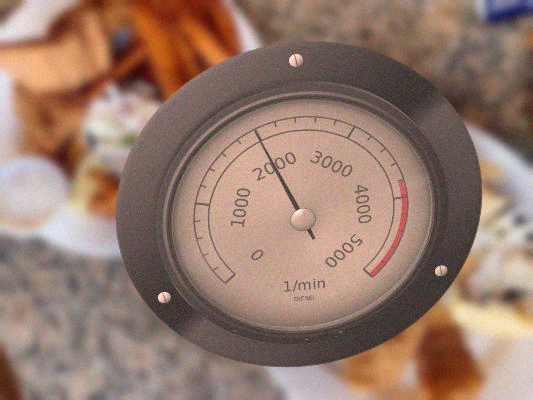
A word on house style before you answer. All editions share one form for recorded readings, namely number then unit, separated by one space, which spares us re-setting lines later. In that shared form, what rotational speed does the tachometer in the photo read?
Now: 2000 rpm
